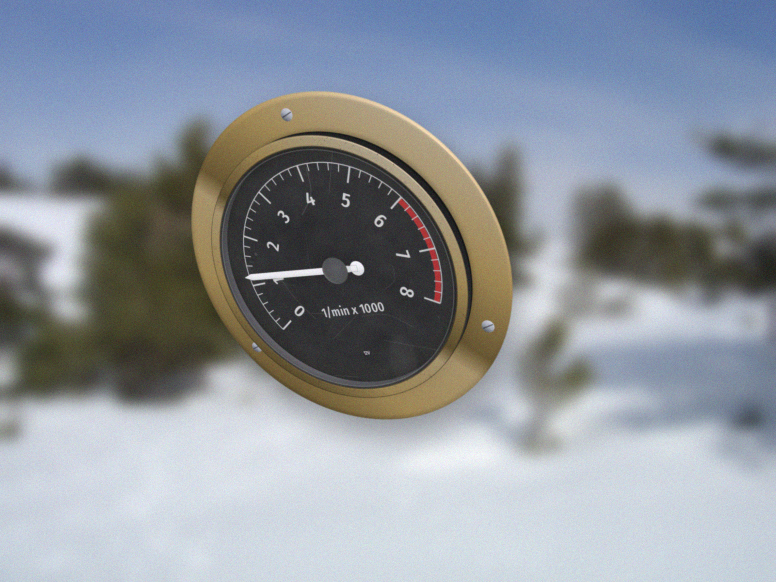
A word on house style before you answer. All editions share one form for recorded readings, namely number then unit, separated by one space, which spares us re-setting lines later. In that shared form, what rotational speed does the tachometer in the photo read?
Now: 1200 rpm
